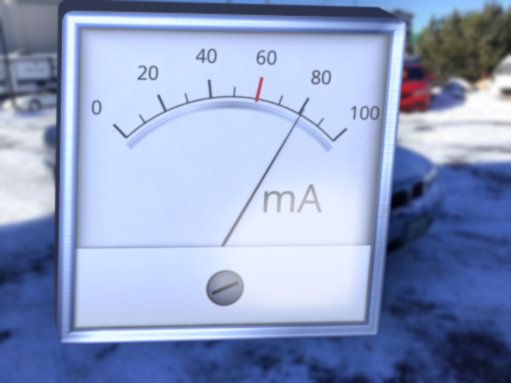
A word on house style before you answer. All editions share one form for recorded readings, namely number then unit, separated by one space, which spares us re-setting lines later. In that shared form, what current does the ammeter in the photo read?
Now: 80 mA
